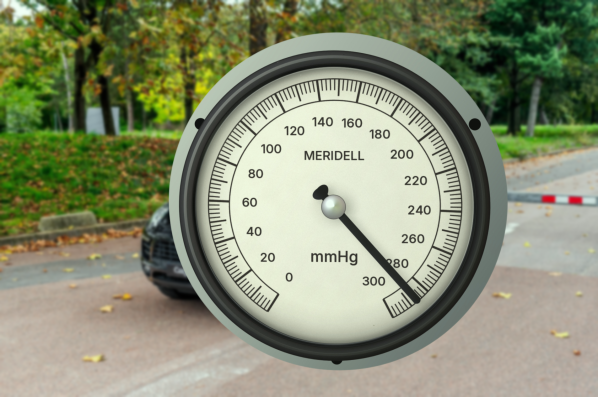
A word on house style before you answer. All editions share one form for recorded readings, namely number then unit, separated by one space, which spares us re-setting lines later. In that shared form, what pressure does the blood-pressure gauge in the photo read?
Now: 286 mmHg
